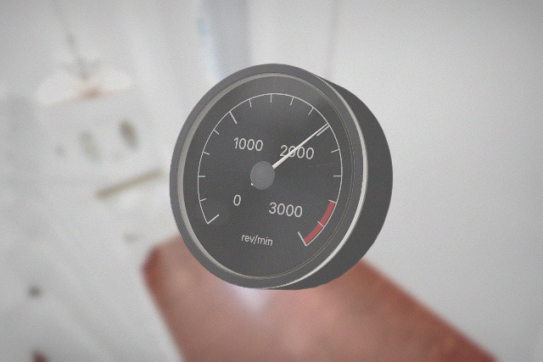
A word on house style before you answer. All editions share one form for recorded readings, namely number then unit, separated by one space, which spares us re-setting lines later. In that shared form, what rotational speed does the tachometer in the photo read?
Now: 2000 rpm
